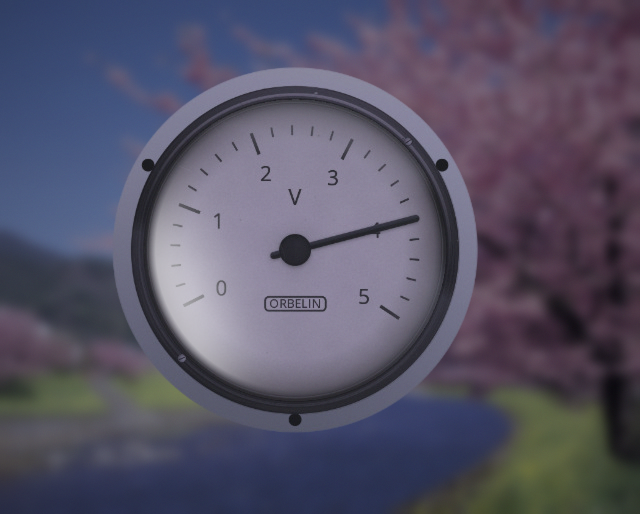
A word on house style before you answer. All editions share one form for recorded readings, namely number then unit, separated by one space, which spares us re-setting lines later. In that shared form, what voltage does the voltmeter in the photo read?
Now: 4 V
